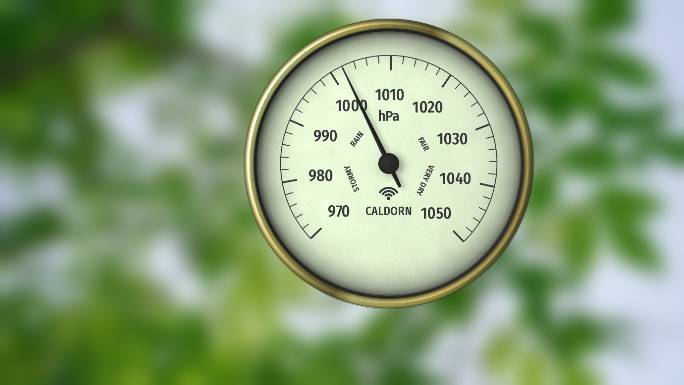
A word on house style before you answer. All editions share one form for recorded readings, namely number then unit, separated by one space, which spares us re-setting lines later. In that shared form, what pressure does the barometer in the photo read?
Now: 1002 hPa
